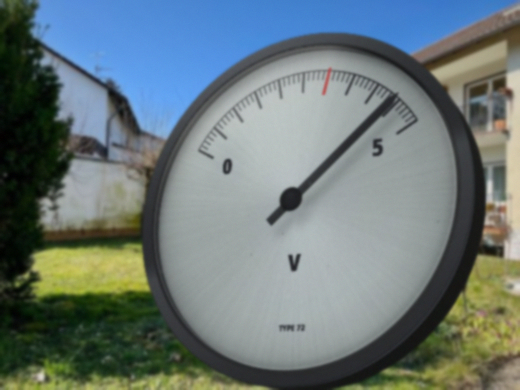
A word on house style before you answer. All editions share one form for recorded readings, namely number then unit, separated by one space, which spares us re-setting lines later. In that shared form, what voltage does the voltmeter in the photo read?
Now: 4.5 V
